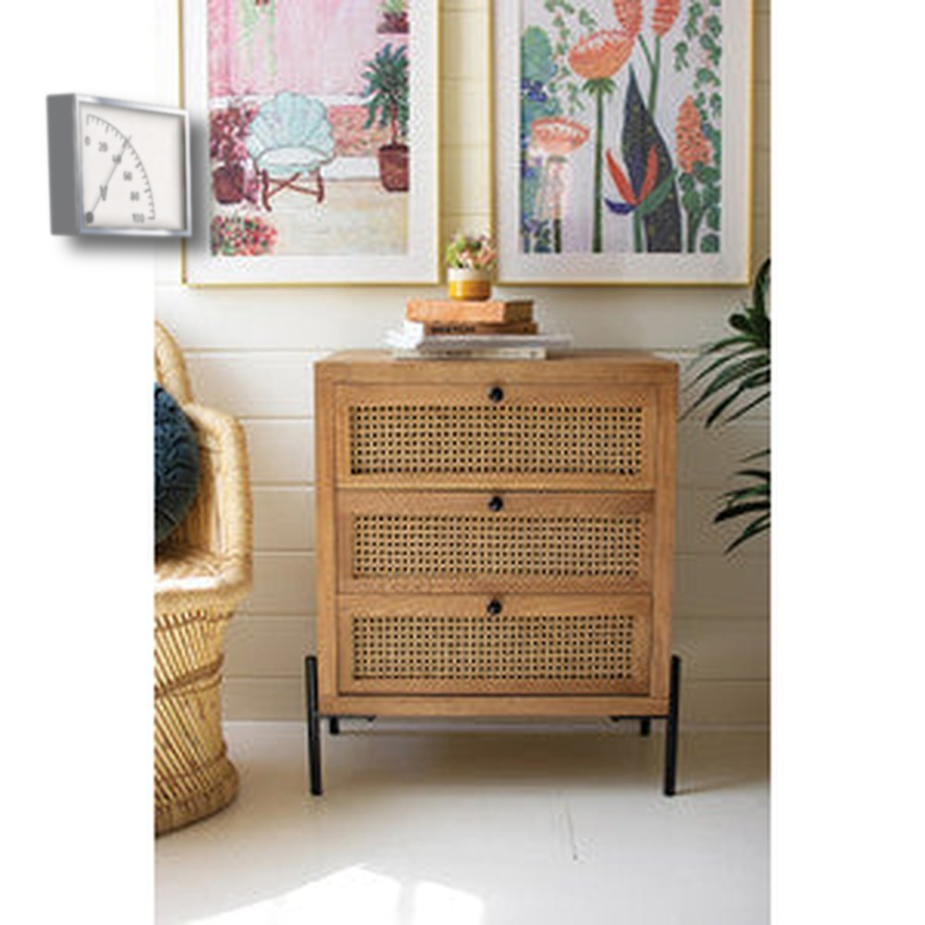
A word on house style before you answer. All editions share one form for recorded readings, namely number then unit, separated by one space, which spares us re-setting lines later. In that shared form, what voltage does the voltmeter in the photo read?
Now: 40 V
